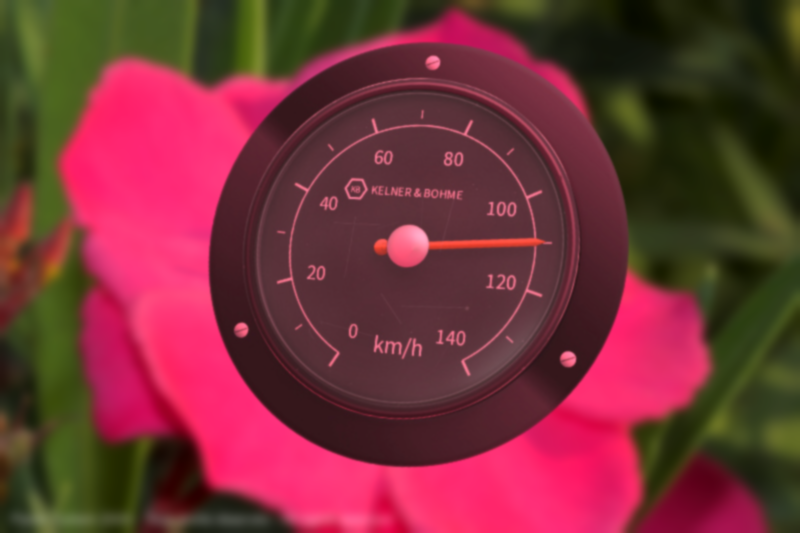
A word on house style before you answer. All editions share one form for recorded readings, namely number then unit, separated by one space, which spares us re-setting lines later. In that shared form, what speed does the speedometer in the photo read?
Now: 110 km/h
